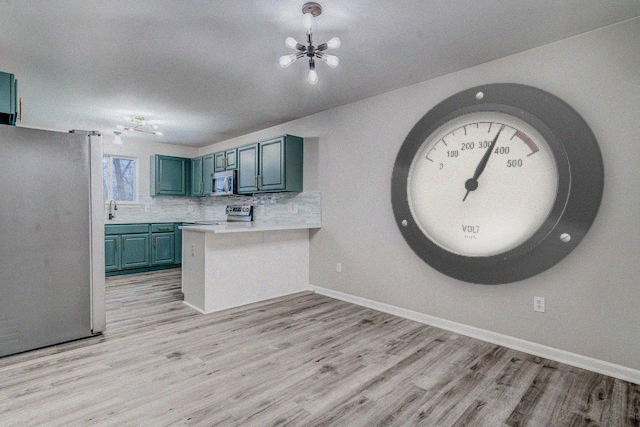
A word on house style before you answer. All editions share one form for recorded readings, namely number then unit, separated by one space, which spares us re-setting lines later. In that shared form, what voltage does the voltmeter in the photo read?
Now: 350 V
